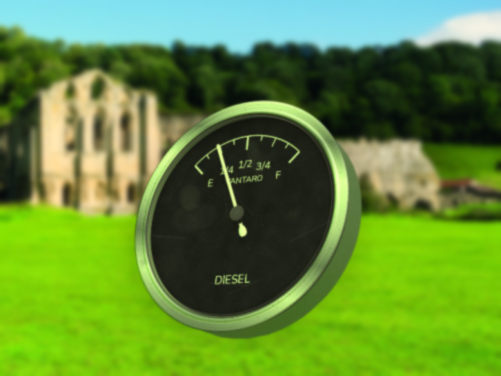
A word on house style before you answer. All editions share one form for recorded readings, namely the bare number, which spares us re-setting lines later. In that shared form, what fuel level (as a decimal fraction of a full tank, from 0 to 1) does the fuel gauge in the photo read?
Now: 0.25
